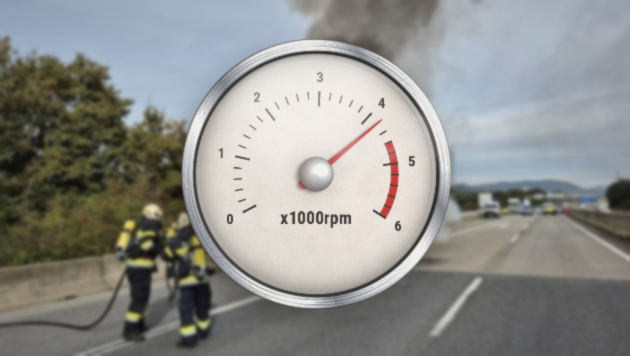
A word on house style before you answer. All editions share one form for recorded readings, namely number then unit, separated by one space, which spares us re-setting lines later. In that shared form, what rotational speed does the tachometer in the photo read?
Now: 4200 rpm
